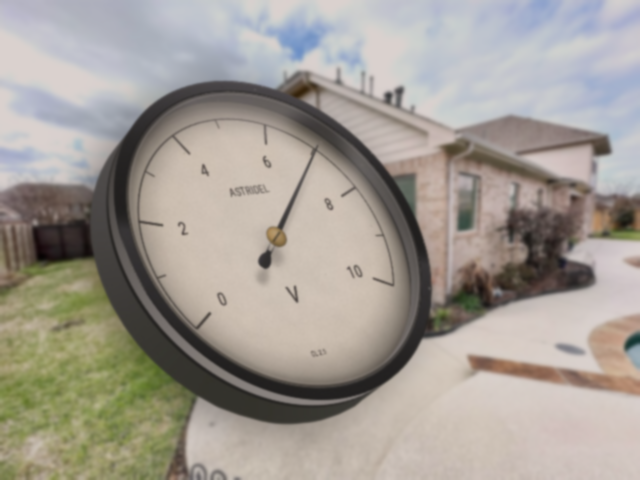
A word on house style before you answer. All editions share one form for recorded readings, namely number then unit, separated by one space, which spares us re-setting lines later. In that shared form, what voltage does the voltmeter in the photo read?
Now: 7 V
